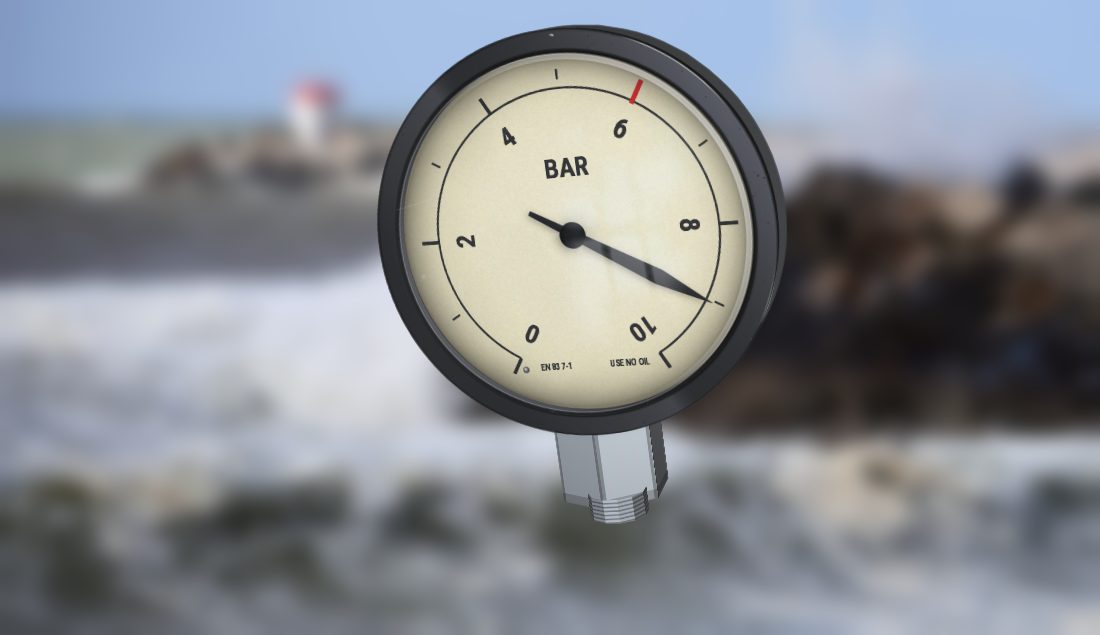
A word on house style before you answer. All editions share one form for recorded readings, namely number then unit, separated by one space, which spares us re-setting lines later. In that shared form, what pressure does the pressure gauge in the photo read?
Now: 9 bar
